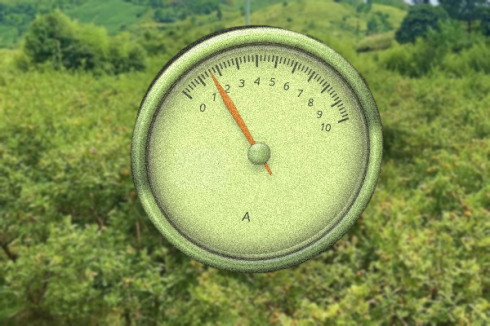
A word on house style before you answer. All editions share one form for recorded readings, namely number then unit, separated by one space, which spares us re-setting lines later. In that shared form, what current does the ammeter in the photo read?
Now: 1.6 A
